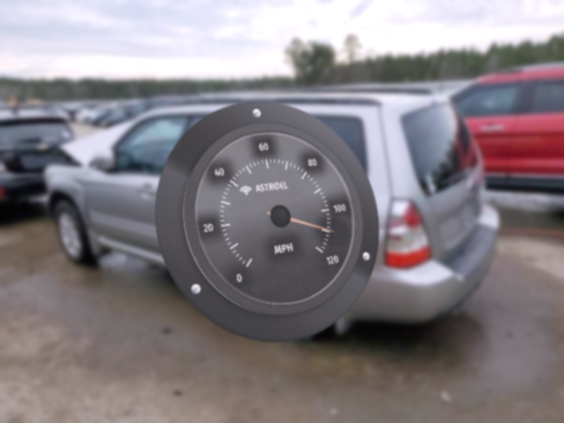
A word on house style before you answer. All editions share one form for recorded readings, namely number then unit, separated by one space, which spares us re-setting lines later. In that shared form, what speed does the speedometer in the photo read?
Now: 110 mph
